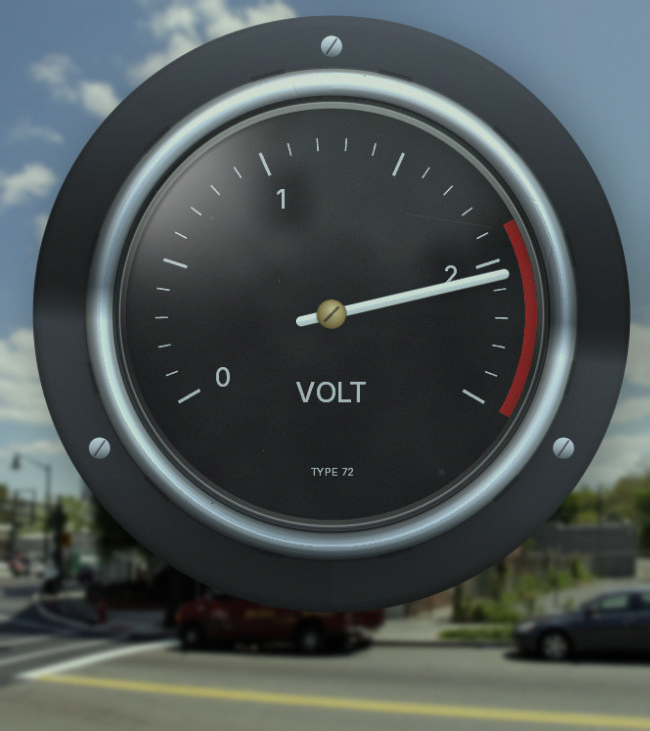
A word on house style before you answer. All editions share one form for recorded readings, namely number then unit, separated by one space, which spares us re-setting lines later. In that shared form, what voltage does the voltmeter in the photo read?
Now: 2.05 V
